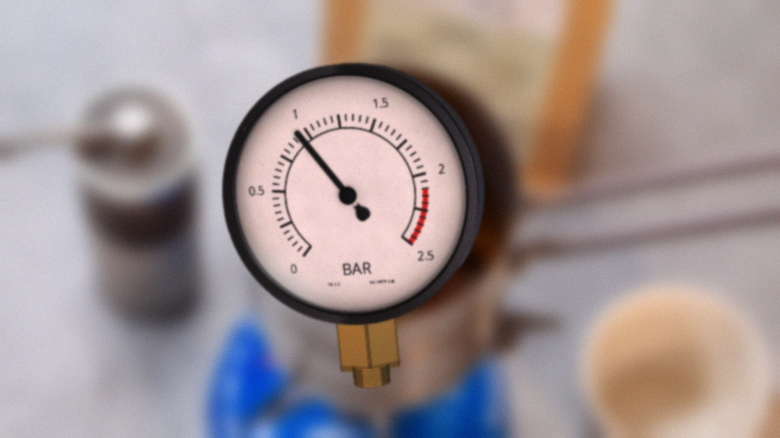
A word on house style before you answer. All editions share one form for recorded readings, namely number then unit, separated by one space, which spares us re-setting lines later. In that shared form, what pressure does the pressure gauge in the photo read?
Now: 0.95 bar
